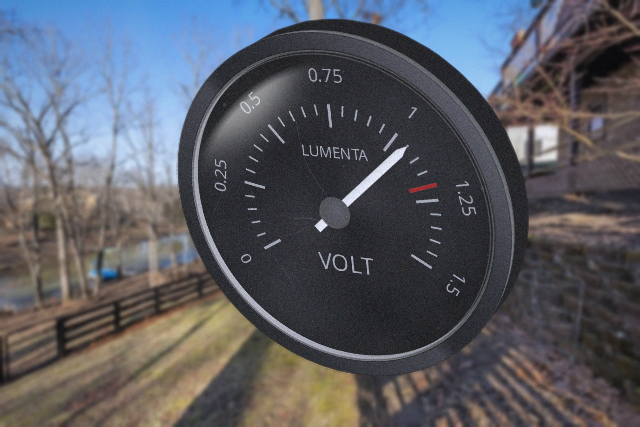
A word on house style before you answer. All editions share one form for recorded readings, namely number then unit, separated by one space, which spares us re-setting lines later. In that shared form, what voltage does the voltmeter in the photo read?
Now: 1.05 V
